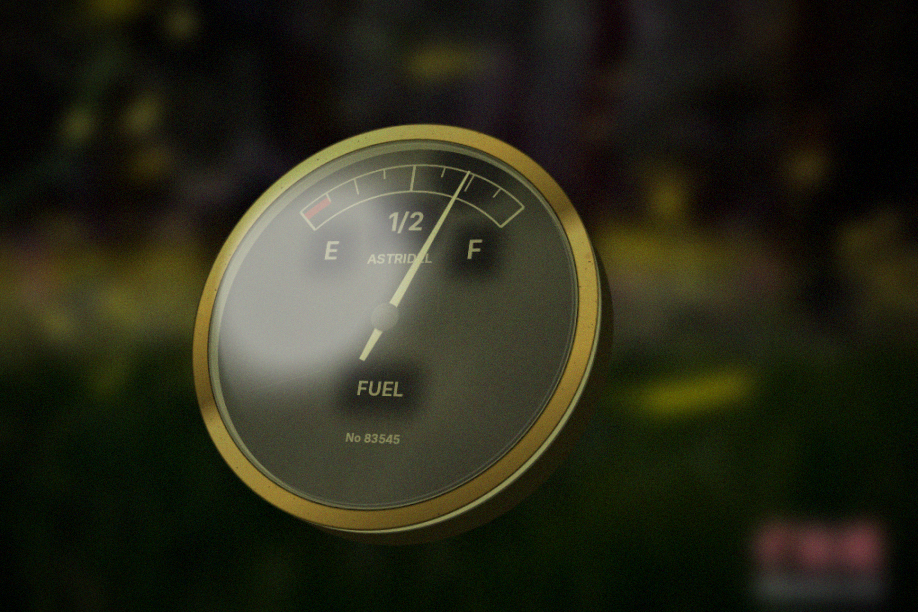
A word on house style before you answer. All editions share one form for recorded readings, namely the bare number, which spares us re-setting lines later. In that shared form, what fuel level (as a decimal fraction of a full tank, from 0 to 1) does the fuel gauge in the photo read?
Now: 0.75
